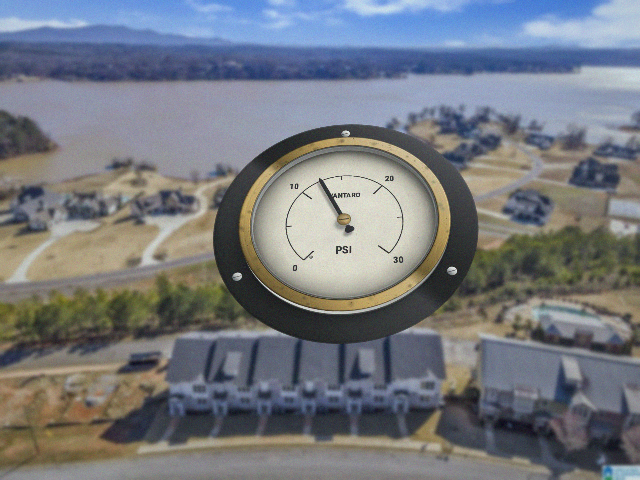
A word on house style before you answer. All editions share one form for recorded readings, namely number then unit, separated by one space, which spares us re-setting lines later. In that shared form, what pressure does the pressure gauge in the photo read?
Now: 12.5 psi
